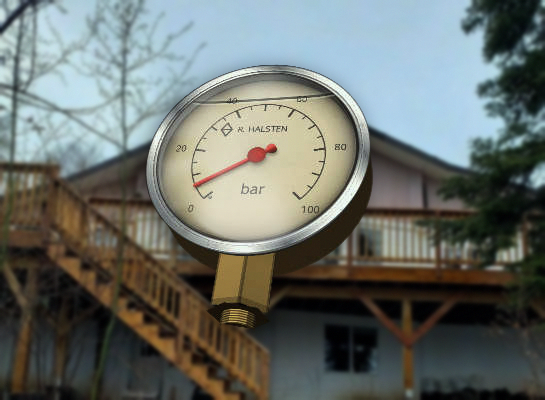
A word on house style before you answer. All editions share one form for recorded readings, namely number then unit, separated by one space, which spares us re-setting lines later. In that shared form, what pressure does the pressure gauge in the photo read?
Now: 5 bar
